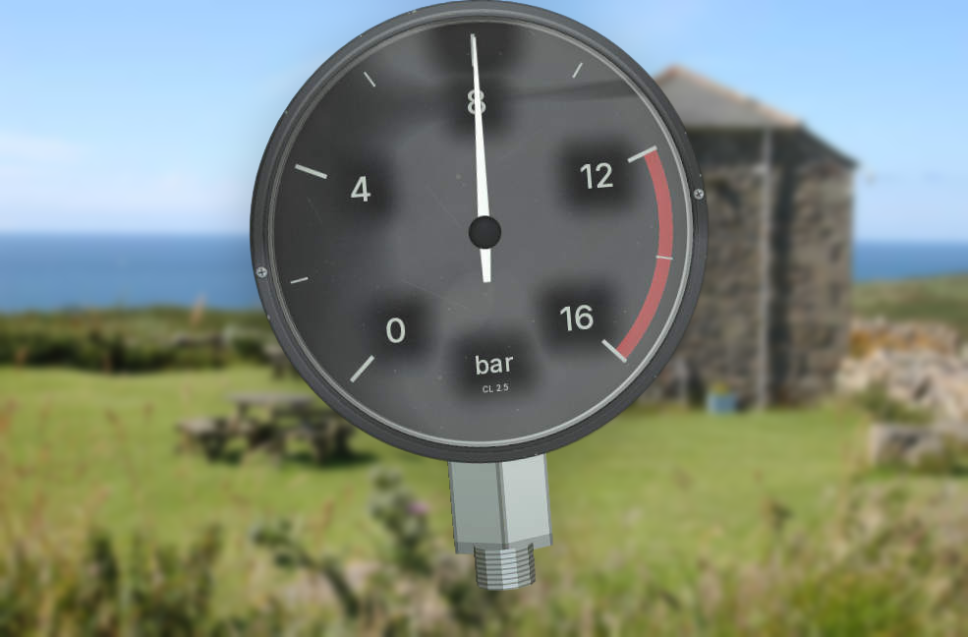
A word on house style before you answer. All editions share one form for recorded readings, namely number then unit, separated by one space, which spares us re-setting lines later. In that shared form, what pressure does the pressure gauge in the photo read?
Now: 8 bar
